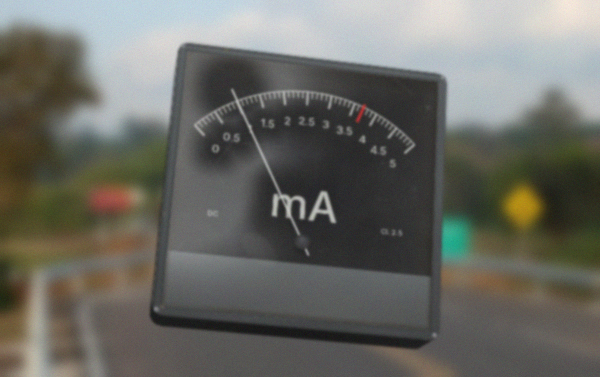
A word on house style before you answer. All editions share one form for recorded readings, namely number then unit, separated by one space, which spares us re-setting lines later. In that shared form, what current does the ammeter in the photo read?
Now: 1 mA
